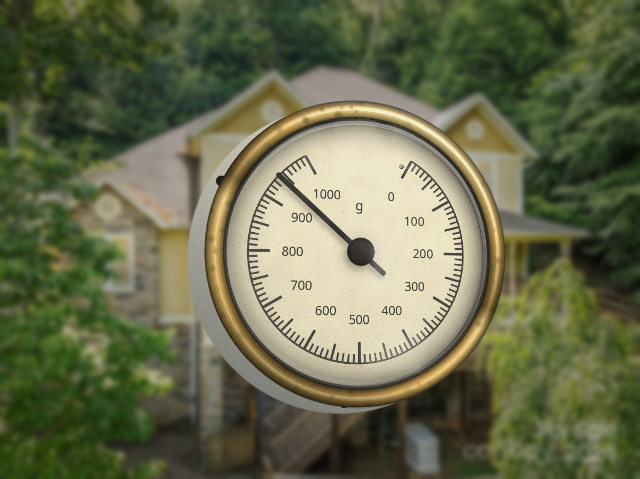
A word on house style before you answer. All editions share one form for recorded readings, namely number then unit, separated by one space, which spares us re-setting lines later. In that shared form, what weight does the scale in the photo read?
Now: 940 g
